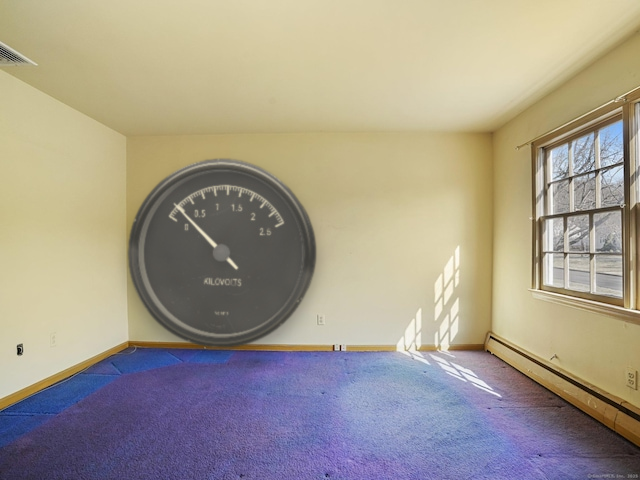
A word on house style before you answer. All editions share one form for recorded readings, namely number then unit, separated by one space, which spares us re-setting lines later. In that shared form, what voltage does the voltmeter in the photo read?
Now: 0.25 kV
